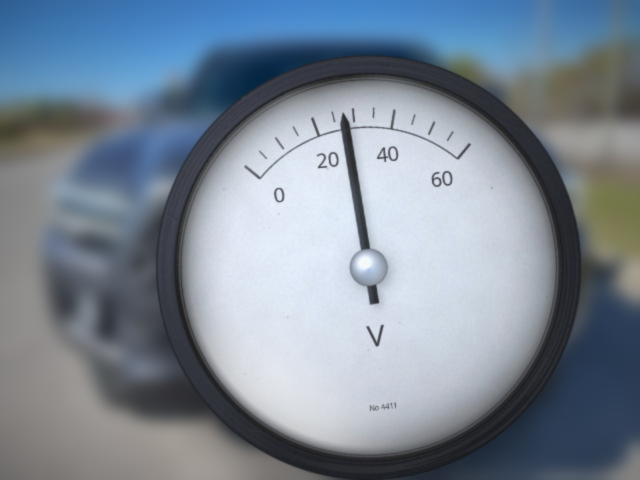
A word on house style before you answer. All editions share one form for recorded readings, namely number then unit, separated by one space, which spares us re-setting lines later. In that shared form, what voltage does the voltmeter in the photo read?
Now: 27.5 V
